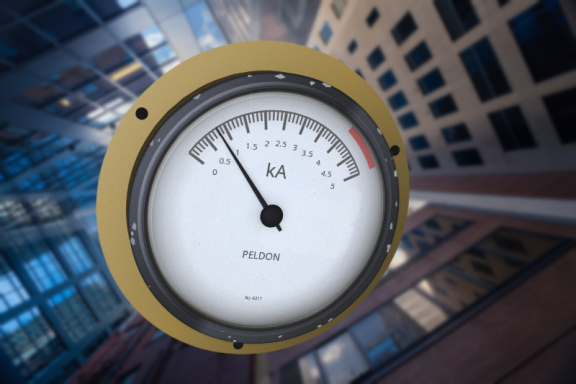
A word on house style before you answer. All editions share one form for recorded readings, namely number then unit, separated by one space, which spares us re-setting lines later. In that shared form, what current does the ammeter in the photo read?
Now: 0.8 kA
